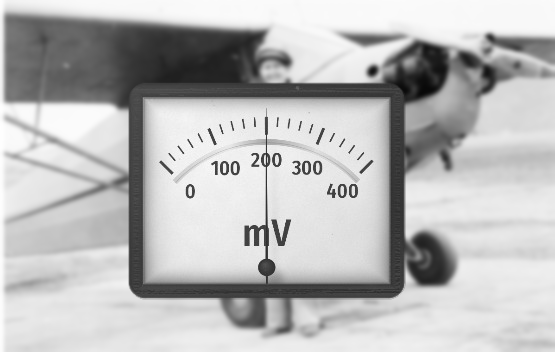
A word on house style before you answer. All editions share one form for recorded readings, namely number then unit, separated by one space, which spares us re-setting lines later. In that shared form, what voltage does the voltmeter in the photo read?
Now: 200 mV
